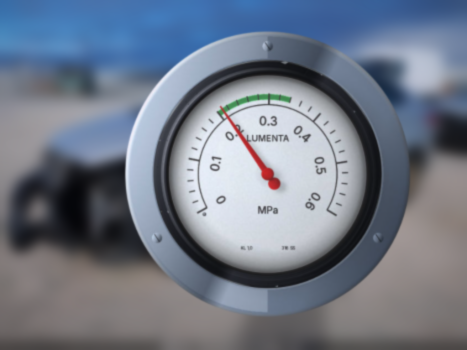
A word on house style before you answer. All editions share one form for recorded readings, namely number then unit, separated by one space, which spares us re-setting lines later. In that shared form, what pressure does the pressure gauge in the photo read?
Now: 0.21 MPa
